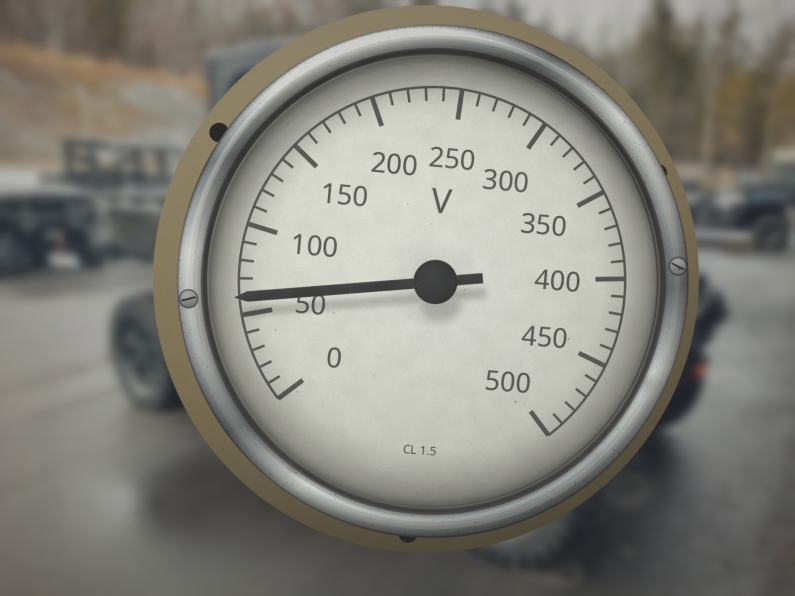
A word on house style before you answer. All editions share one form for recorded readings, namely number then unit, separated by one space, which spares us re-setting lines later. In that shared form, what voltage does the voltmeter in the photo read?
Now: 60 V
